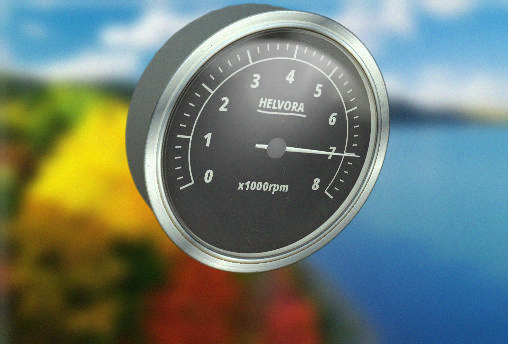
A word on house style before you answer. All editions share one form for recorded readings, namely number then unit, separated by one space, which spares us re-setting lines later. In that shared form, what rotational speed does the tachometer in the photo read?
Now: 7000 rpm
